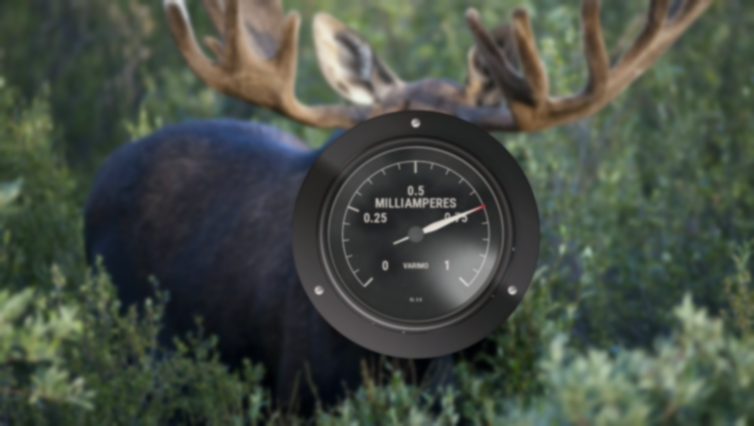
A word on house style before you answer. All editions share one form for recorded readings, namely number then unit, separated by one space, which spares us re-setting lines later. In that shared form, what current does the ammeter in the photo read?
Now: 0.75 mA
